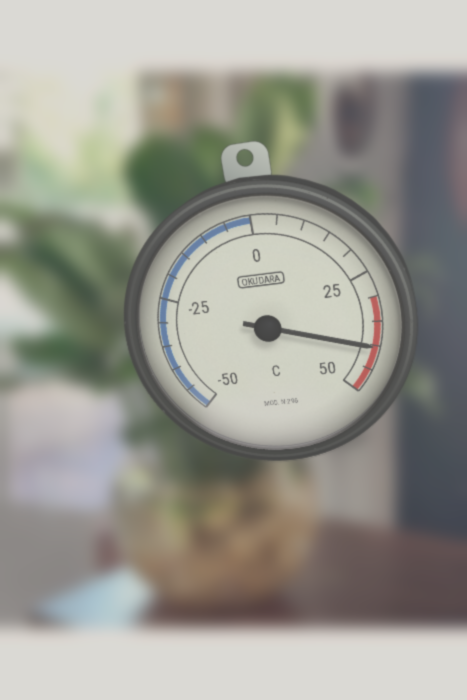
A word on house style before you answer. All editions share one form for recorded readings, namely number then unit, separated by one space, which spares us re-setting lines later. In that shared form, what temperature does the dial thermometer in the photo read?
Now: 40 °C
